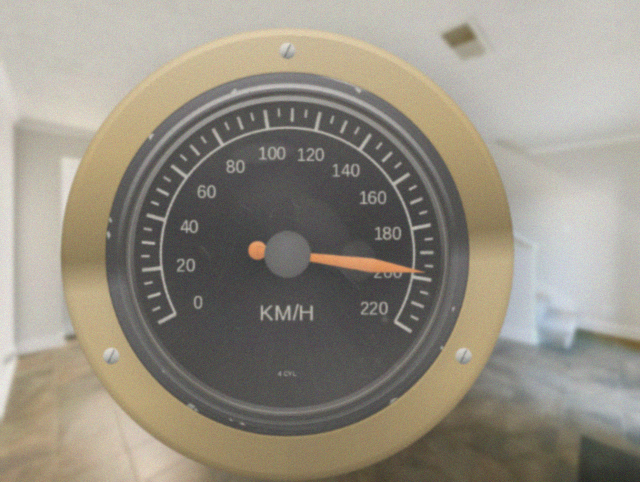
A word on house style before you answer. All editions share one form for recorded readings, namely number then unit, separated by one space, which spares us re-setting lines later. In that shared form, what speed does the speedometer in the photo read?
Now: 197.5 km/h
